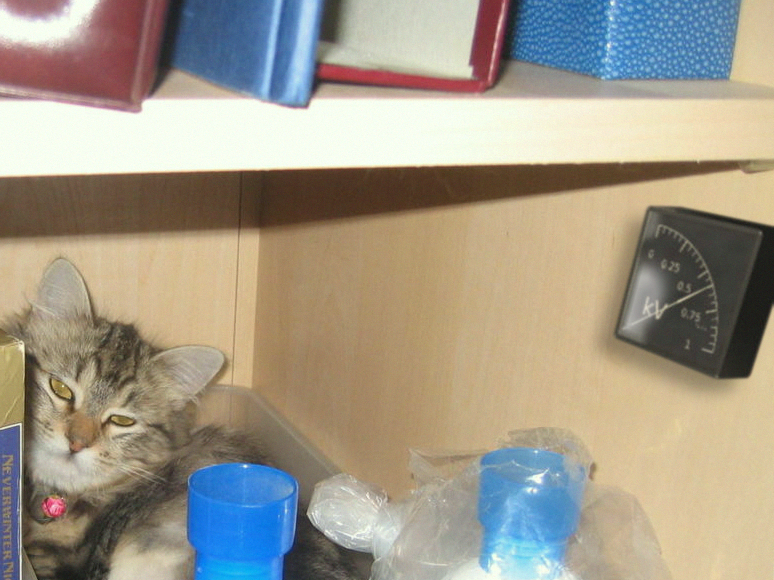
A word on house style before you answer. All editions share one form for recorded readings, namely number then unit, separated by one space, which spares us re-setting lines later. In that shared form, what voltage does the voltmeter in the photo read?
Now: 0.6 kV
